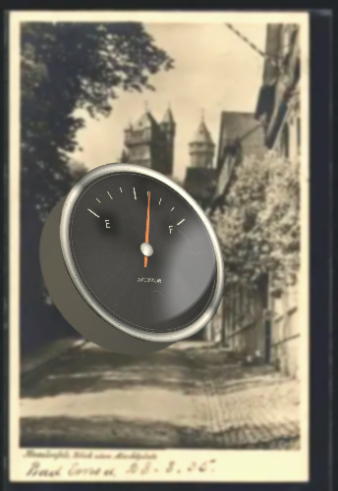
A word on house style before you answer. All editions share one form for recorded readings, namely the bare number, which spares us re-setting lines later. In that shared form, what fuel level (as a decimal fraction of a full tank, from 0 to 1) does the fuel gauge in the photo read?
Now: 0.625
